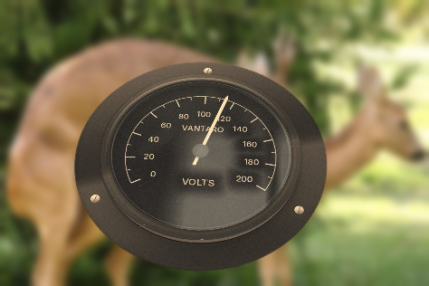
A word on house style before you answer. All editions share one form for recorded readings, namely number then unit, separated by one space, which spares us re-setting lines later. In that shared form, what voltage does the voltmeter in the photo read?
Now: 115 V
